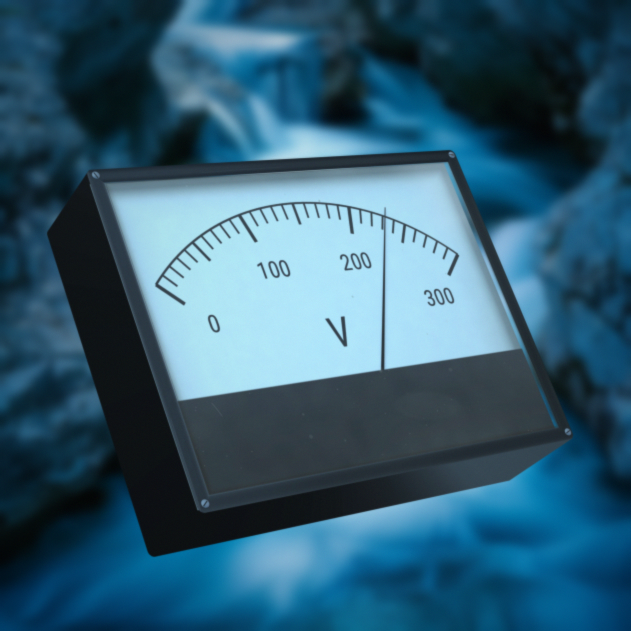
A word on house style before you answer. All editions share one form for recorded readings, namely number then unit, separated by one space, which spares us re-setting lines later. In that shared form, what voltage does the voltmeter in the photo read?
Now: 230 V
